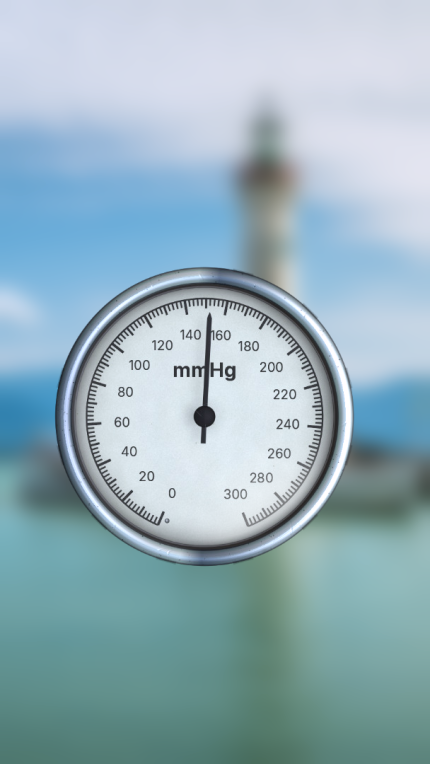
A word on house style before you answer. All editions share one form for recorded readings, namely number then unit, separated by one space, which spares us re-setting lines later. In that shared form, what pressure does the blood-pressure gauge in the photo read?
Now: 152 mmHg
